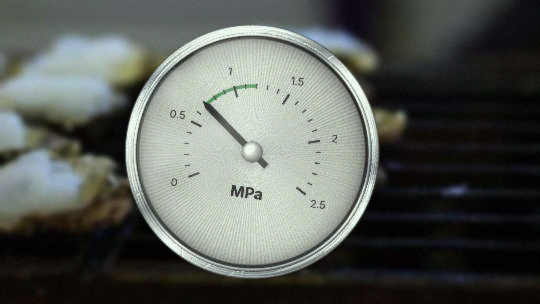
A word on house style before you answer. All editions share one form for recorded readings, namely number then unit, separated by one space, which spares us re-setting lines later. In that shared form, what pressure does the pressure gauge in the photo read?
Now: 0.7 MPa
